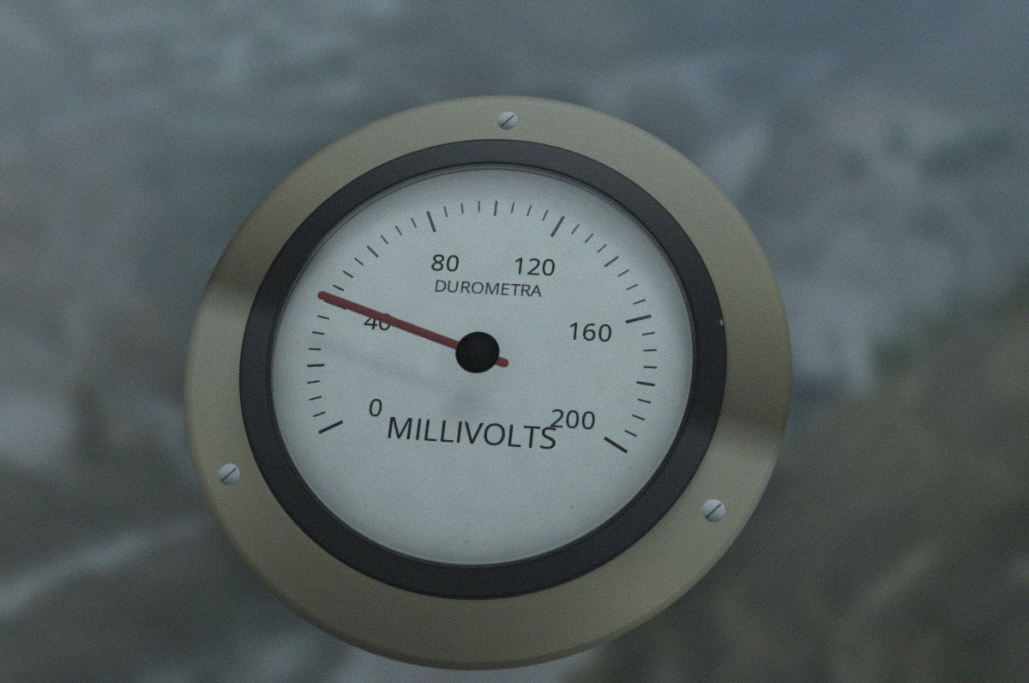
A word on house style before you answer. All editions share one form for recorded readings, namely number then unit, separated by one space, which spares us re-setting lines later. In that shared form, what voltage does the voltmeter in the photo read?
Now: 40 mV
